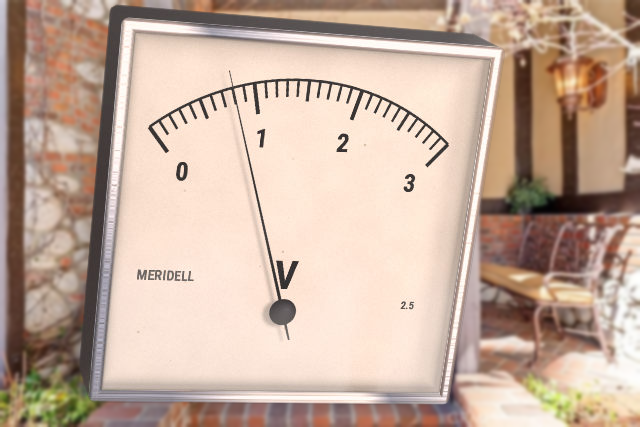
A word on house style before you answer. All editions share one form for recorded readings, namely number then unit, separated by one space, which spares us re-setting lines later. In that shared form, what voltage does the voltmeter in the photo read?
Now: 0.8 V
